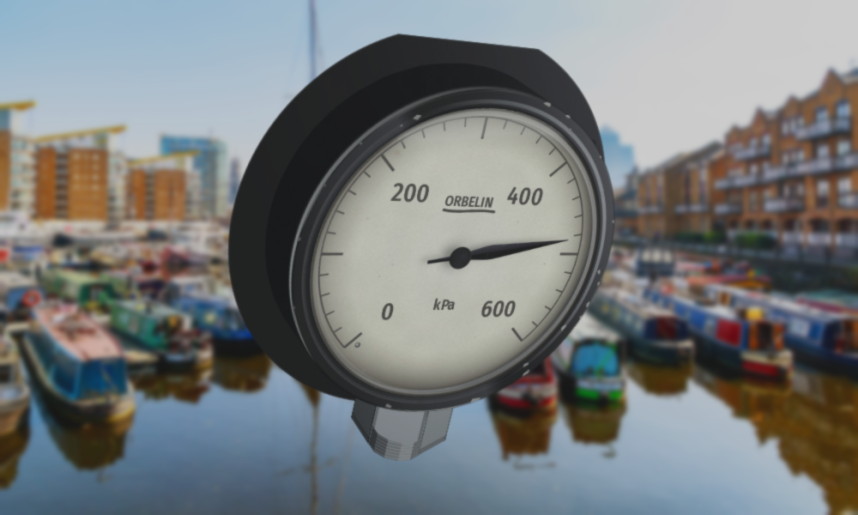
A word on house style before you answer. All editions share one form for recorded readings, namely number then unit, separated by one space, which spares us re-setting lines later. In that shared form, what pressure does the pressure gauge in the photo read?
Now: 480 kPa
